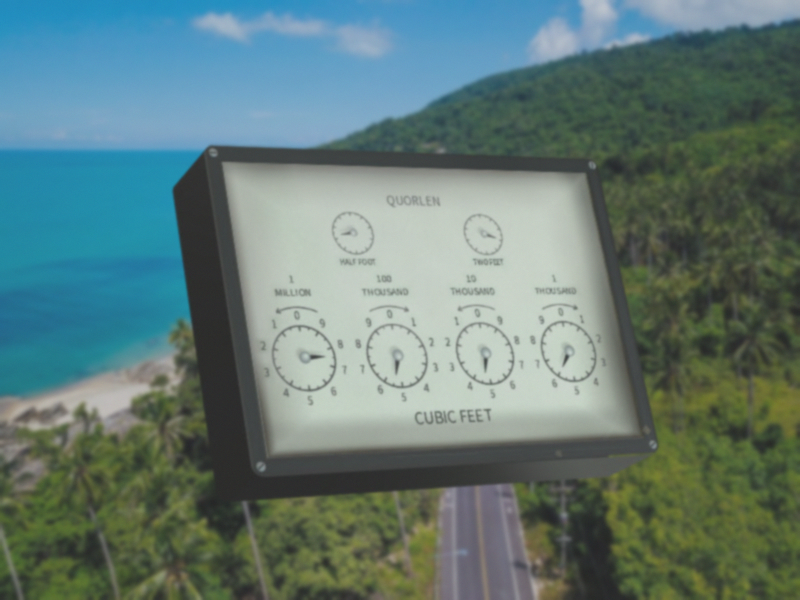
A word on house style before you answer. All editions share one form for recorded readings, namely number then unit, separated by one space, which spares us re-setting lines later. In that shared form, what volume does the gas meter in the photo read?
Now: 754600 ft³
